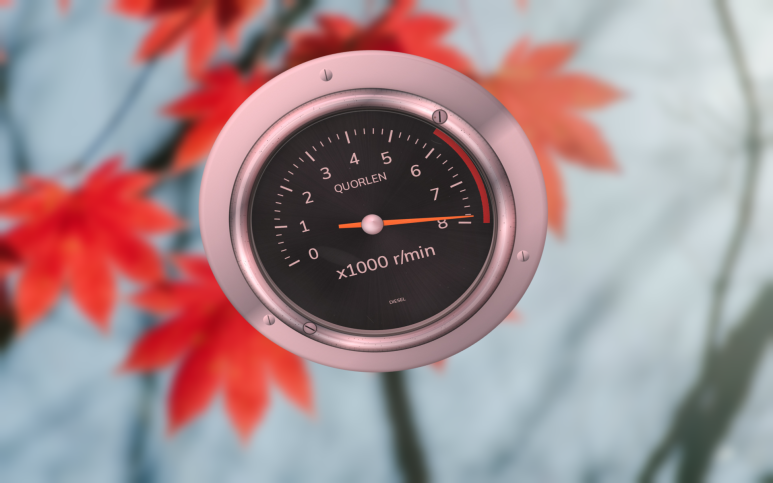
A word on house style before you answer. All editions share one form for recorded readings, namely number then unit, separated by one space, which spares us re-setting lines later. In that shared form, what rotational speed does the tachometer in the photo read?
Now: 7800 rpm
